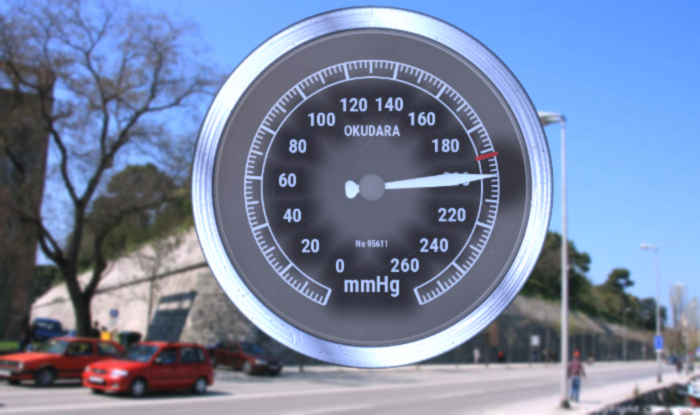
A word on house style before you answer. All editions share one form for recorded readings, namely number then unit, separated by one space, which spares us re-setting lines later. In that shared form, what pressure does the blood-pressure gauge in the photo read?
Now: 200 mmHg
